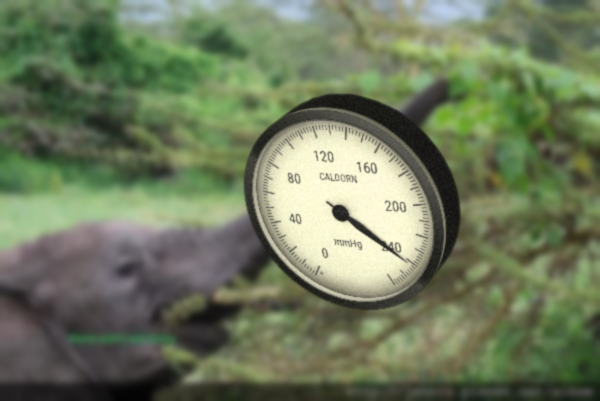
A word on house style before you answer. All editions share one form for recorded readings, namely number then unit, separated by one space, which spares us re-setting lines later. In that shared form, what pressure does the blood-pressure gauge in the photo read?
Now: 240 mmHg
